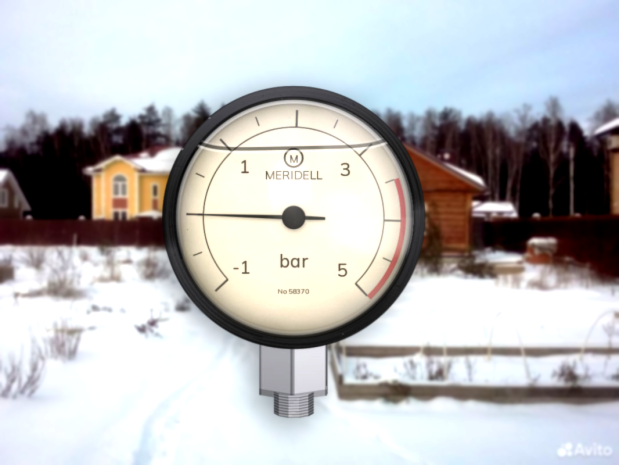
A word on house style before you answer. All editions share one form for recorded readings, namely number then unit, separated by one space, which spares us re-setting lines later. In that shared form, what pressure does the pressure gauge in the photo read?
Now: 0 bar
